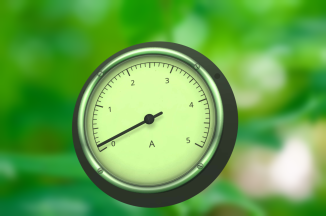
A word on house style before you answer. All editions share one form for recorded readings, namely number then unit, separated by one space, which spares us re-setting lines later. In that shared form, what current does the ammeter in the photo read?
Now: 0.1 A
